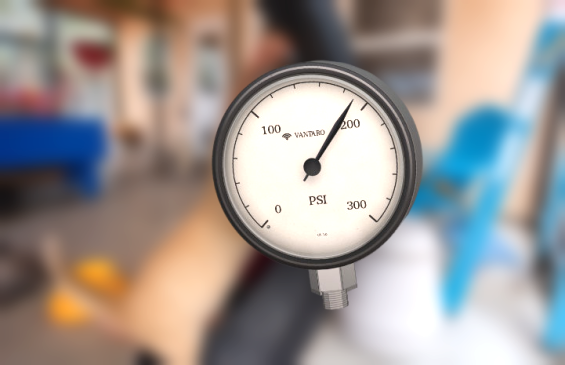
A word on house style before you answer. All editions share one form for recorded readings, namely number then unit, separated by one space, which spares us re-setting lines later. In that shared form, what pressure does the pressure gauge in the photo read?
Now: 190 psi
